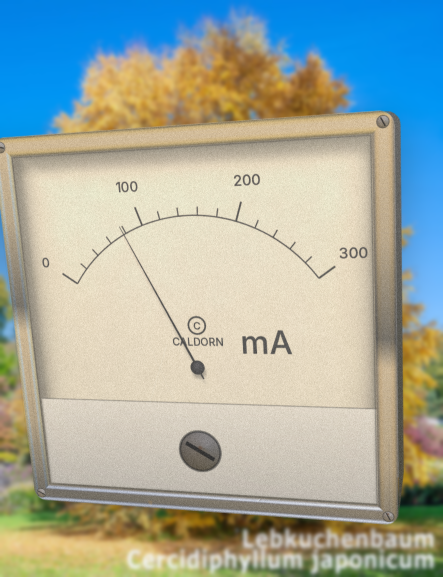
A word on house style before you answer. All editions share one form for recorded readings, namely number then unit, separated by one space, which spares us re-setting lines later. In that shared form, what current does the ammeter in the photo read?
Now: 80 mA
